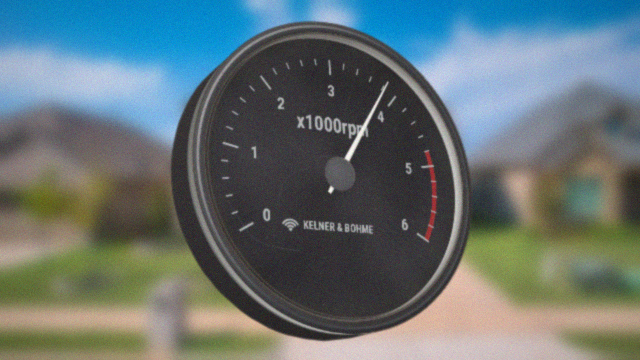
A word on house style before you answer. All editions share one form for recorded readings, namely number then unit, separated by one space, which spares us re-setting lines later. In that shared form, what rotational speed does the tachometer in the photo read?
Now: 3800 rpm
